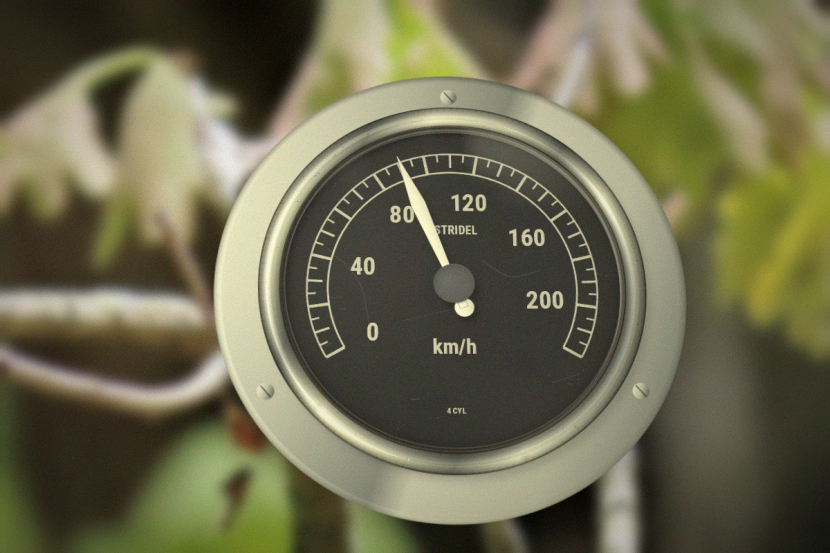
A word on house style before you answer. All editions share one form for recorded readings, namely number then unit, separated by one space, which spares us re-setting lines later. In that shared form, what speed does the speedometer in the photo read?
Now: 90 km/h
